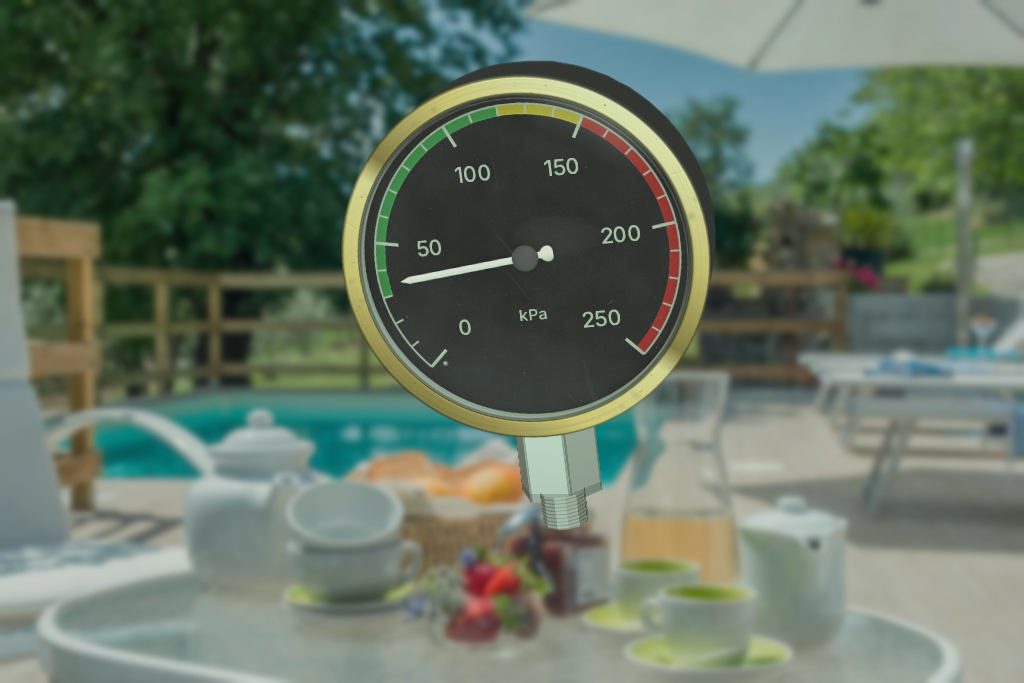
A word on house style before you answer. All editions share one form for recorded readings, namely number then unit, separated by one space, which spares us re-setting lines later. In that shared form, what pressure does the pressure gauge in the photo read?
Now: 35 kPa
